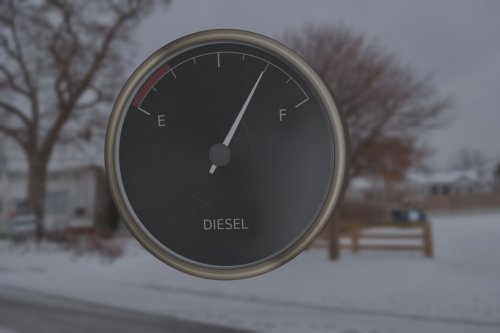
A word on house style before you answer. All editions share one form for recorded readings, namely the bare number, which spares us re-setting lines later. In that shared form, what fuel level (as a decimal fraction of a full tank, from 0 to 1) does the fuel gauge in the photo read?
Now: 0.75
